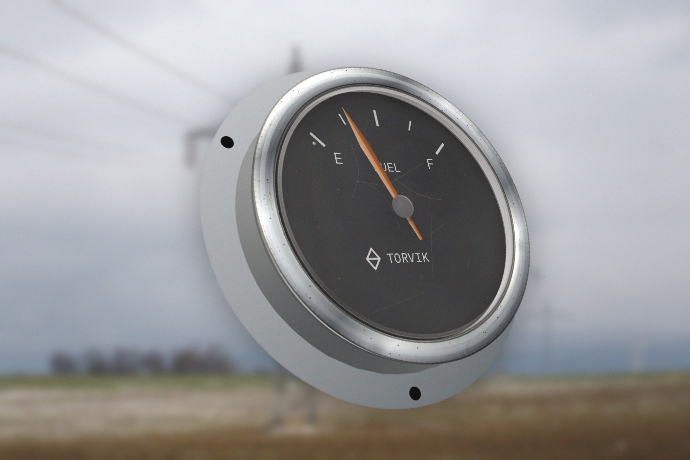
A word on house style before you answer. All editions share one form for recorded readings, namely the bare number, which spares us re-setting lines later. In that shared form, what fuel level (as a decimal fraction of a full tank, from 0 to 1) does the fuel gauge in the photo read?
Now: 0.25
